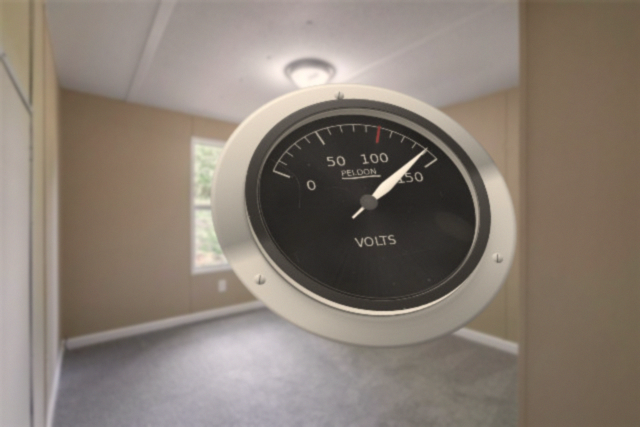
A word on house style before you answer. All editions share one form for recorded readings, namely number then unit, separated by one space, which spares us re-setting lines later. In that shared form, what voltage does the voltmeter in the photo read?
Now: 140 V
